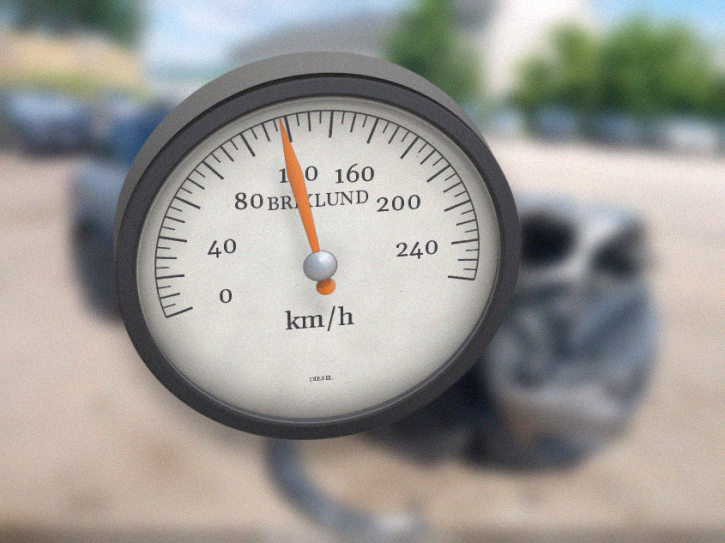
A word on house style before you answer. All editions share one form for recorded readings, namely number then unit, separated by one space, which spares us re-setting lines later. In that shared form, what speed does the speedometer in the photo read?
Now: 117.5 km/h
